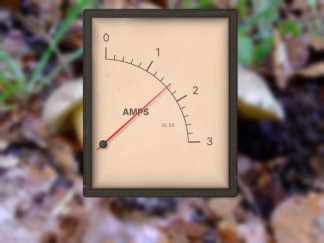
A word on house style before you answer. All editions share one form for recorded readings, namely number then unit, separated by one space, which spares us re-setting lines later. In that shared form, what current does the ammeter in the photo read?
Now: 1.6 A
